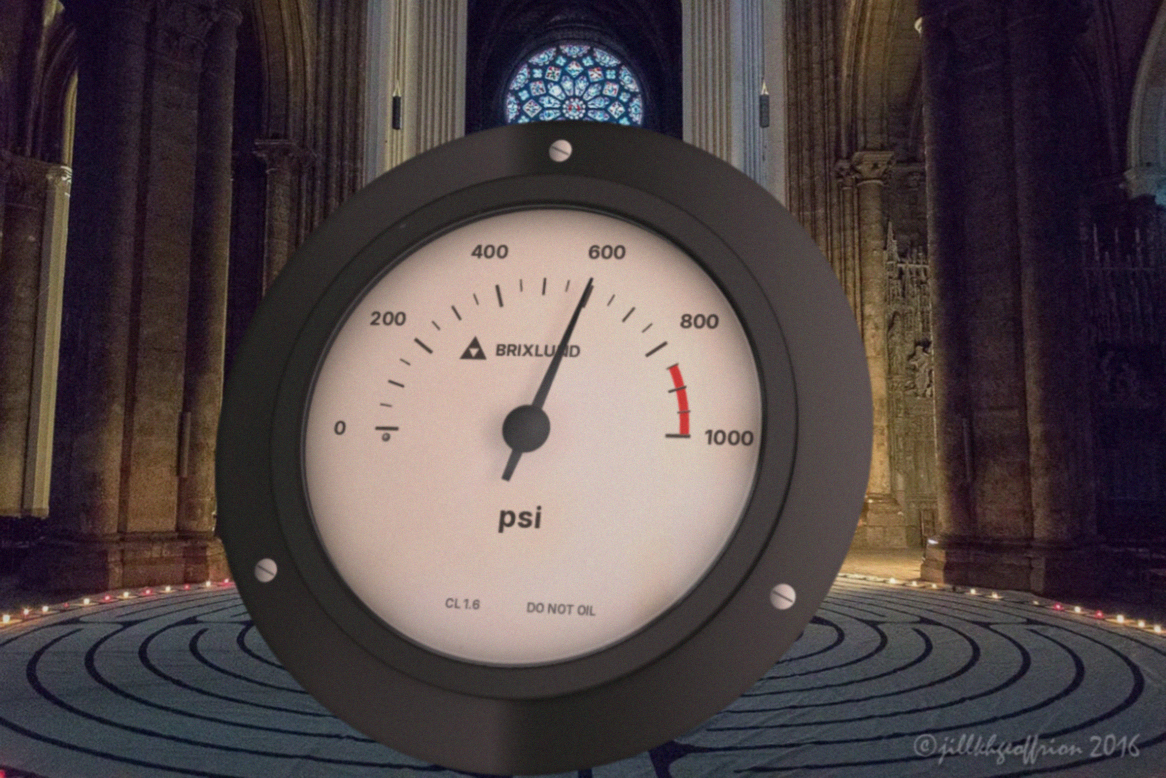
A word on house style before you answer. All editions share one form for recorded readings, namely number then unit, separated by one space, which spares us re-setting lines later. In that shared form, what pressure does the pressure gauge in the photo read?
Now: 600 psi
